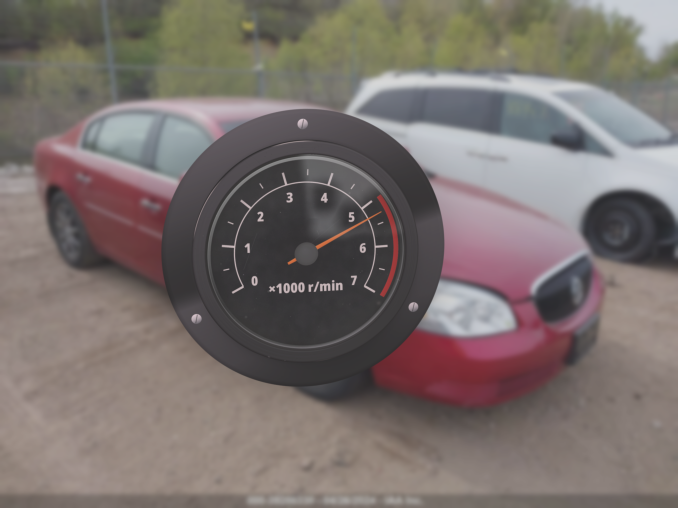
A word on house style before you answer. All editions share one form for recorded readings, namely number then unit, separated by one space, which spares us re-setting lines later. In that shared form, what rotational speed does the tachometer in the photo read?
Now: 5250 rpm
